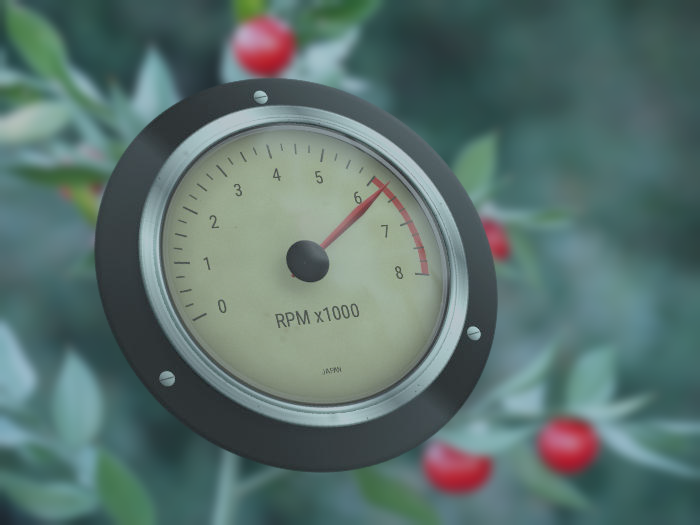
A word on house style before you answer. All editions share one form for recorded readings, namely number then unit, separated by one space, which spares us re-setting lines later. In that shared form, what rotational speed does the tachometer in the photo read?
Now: 6250 rpm
